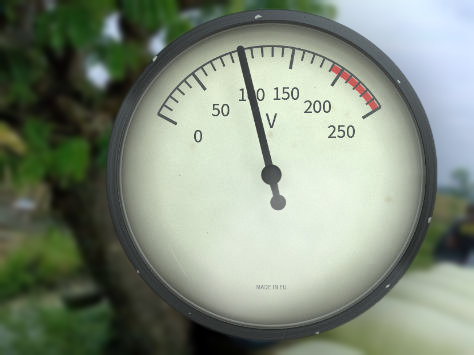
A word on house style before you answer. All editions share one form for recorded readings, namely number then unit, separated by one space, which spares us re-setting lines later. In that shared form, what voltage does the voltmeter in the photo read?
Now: 100 V
